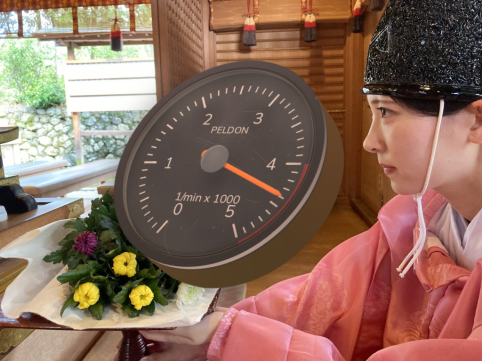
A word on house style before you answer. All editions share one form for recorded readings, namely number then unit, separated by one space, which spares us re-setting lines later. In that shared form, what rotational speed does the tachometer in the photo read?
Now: 4400 rpm
